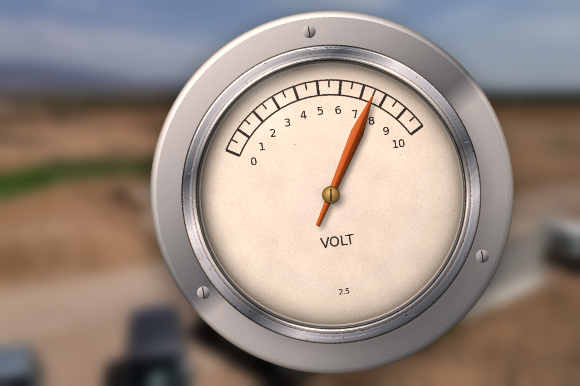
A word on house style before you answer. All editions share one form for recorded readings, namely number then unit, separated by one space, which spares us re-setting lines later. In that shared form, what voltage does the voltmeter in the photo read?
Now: 7.5 V
